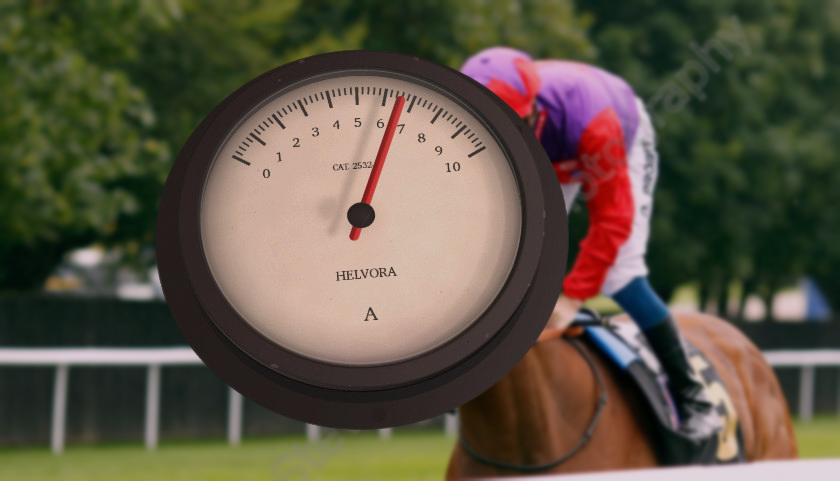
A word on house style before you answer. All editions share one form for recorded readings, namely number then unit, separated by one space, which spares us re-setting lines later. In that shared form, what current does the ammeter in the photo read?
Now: 6.6 A
